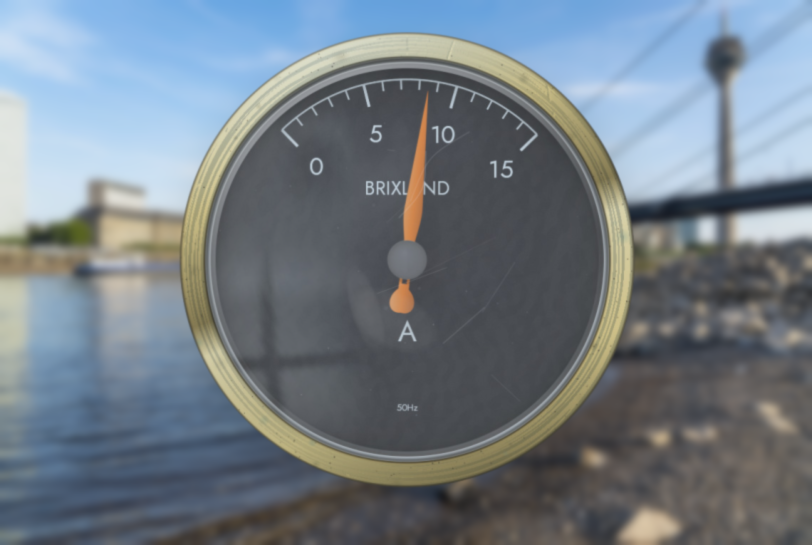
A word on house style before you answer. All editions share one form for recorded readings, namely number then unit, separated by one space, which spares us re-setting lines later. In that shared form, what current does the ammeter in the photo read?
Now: 8.5 A
